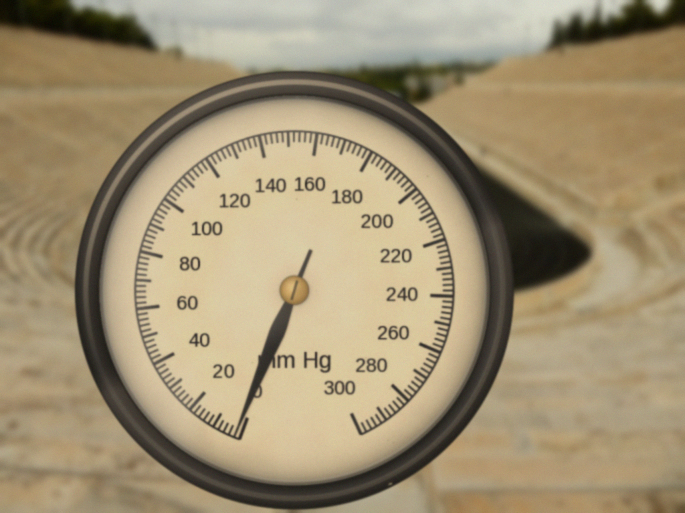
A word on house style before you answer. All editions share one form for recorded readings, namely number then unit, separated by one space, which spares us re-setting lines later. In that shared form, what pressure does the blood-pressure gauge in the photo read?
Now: 2 mmHg
